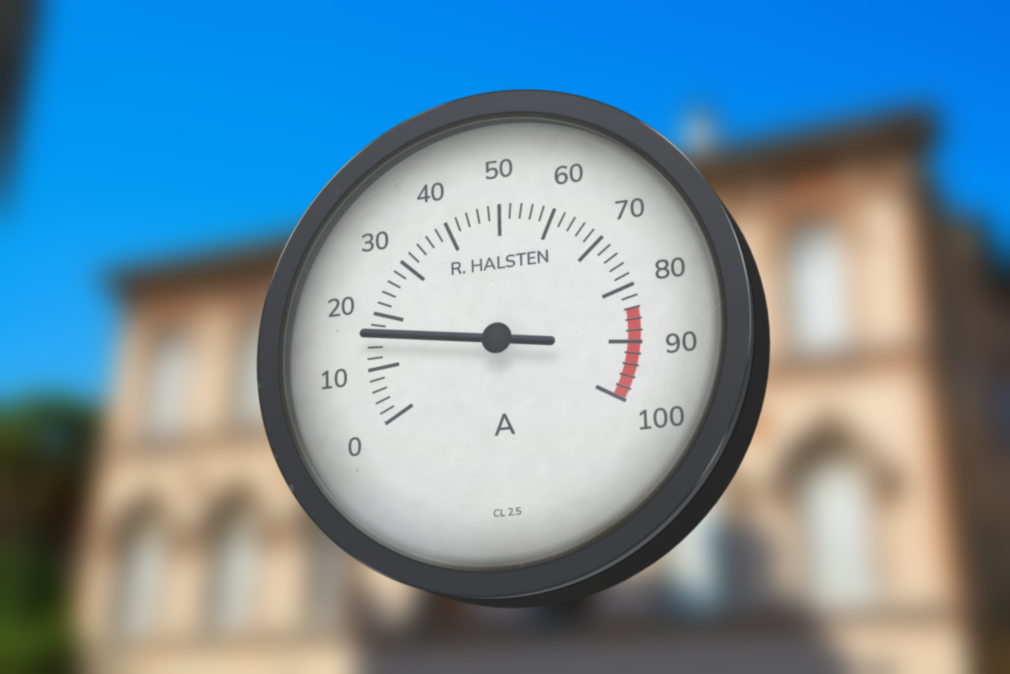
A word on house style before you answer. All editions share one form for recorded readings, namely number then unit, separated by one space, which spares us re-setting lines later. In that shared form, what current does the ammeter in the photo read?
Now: 16 A
